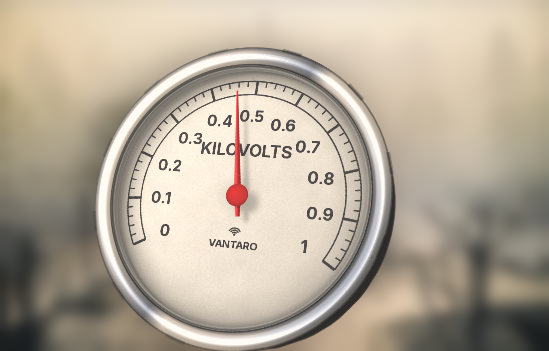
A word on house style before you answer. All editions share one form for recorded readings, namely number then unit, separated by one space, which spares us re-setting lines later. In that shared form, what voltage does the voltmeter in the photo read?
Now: 0.46 kV
